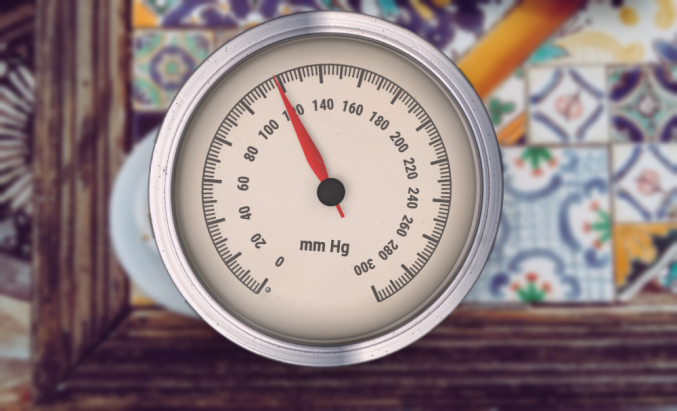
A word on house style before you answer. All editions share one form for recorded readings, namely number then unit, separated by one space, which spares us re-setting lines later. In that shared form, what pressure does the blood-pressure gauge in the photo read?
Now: 118 mmHg
